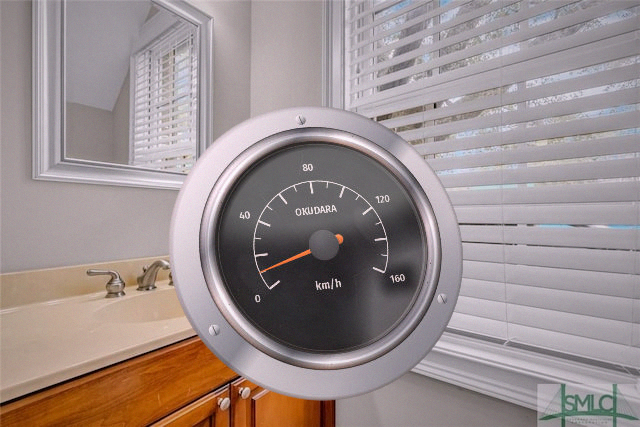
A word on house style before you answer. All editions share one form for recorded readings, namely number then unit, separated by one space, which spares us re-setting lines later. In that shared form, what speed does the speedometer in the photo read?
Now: 10 km/h
